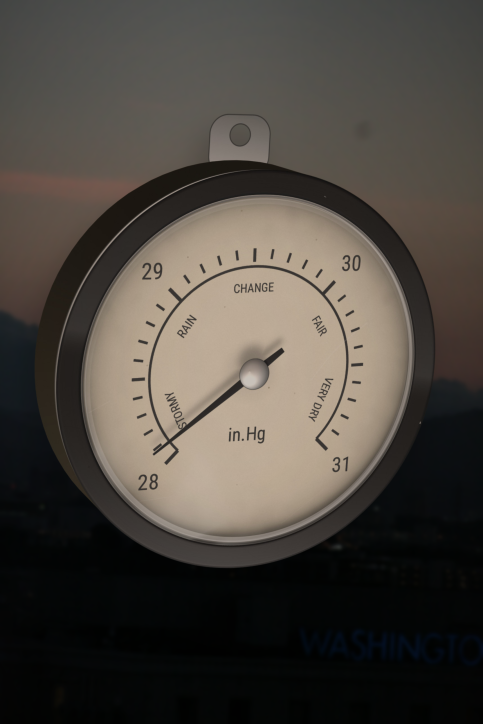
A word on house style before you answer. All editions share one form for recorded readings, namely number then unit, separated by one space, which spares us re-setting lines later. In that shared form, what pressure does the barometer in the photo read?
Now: 28.1 inHg
